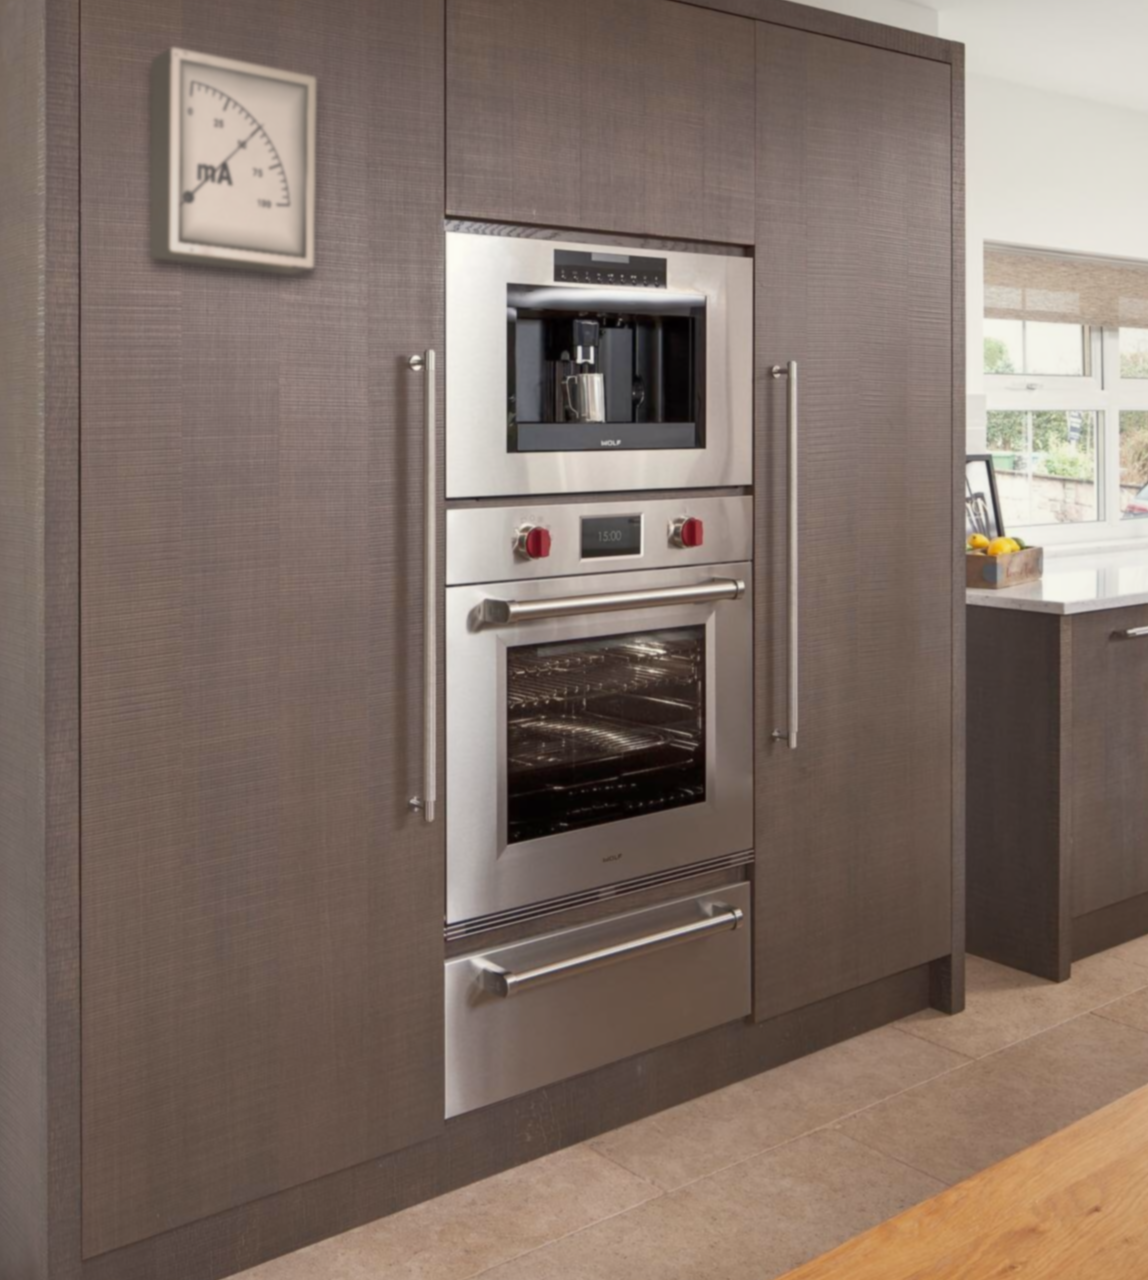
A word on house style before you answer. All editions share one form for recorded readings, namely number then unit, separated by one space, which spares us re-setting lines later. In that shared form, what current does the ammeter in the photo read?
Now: 50 mA
